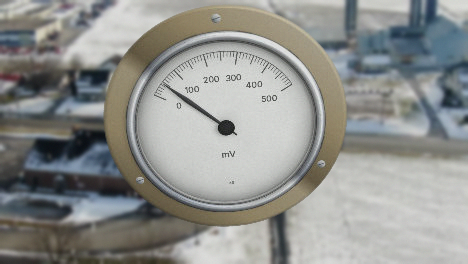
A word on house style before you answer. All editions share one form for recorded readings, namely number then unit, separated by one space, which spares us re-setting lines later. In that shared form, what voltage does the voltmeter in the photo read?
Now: 50 mV
